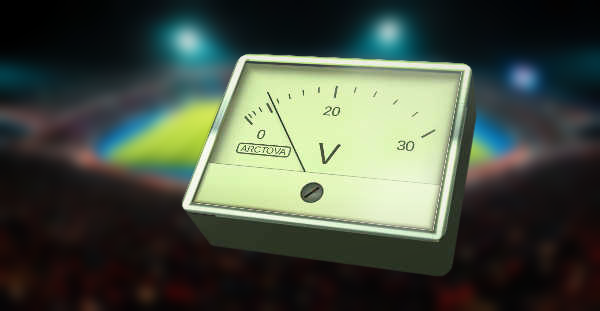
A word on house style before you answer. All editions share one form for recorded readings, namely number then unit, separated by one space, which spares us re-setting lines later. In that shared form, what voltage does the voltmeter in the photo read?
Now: 11 V
